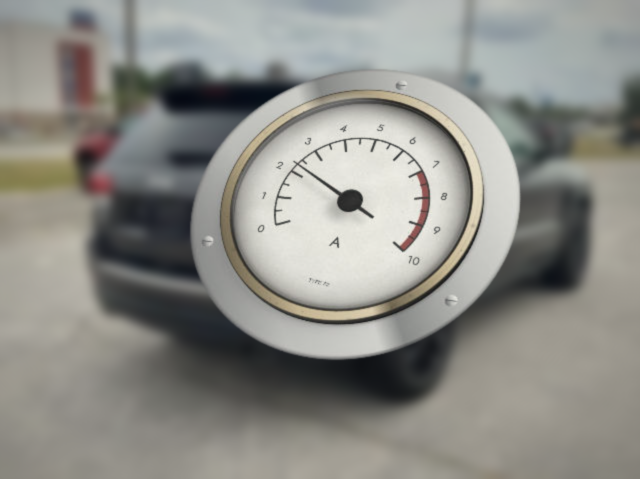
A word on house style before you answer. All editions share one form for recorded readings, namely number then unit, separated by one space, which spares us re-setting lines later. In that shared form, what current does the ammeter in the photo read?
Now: 2.25 A
